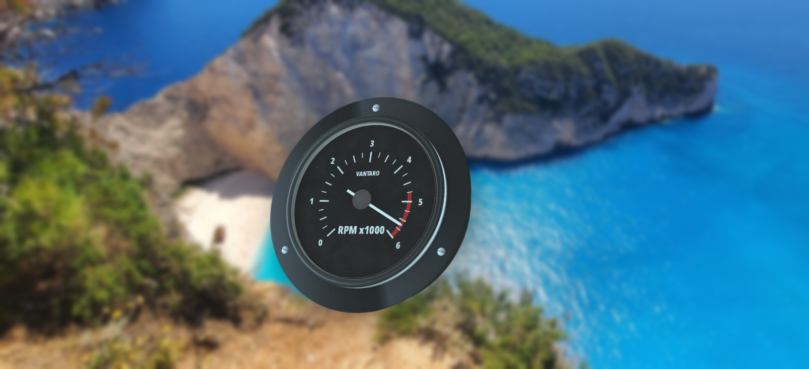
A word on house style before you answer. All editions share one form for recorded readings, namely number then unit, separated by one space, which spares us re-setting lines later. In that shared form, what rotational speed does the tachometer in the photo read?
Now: 5625 rpm
